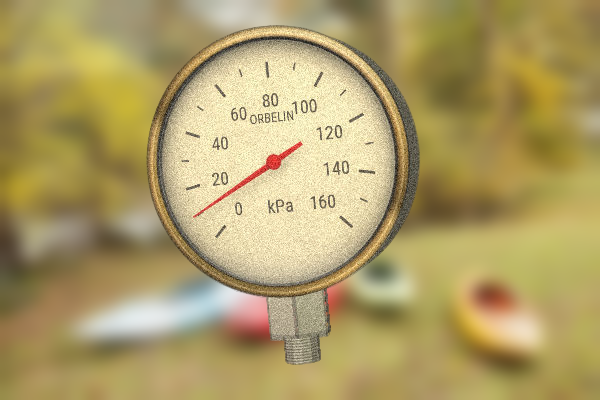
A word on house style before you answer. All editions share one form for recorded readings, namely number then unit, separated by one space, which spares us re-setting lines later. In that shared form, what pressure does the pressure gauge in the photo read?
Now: 10 kPa
